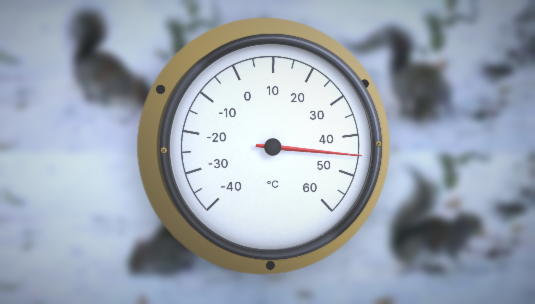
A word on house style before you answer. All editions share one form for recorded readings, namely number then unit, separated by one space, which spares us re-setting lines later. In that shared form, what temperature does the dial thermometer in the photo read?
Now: 45 °C
